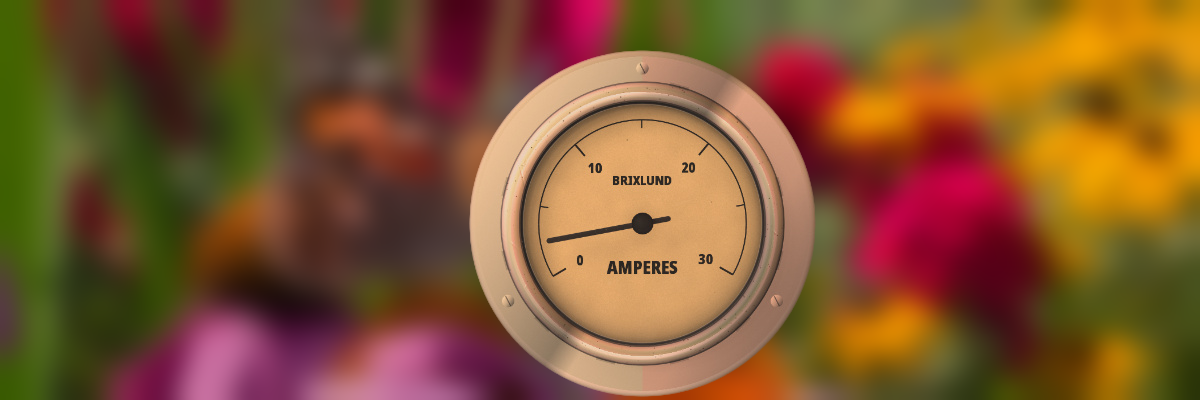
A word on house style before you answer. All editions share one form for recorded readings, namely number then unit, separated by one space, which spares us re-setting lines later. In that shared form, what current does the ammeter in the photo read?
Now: 2.5 A
